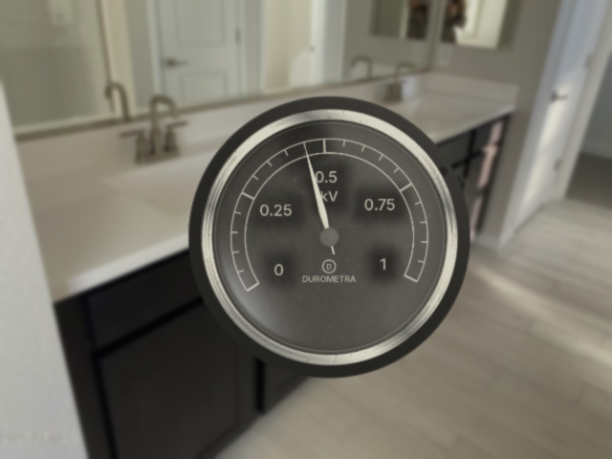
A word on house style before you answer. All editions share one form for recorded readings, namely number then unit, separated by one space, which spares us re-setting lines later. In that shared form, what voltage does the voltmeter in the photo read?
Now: 0.45 kV
